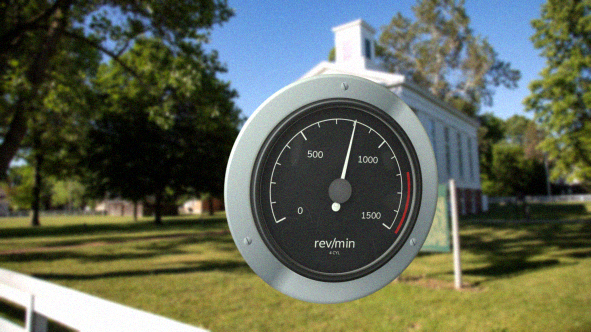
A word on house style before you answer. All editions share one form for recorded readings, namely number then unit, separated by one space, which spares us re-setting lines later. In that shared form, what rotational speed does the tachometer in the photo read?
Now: 800 rpm
